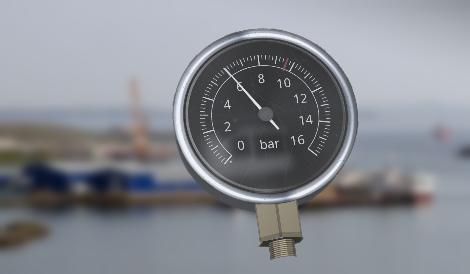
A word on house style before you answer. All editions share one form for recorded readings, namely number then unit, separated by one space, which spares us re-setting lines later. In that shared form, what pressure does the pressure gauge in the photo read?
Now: 6 bar
